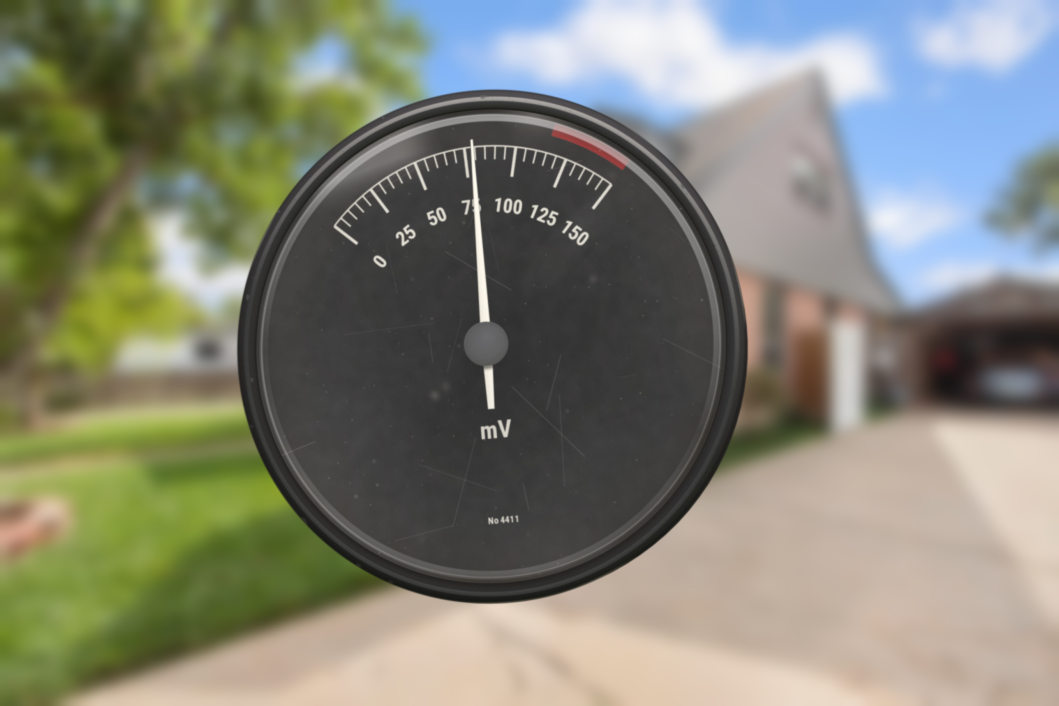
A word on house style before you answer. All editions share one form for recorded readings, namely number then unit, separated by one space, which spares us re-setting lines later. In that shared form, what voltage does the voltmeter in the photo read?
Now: 80 mV
